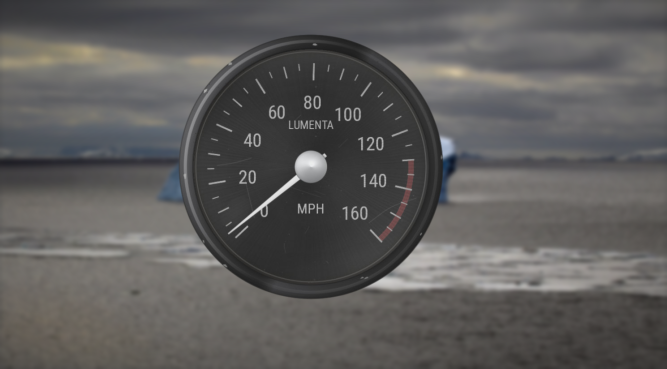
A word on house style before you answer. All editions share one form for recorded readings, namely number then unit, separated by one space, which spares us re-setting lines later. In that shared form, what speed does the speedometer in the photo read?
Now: 2.5 mph
